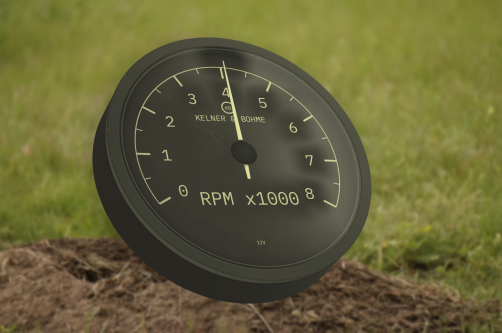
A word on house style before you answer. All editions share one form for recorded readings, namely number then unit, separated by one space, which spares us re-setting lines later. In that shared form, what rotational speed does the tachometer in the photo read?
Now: 4000 rpm
